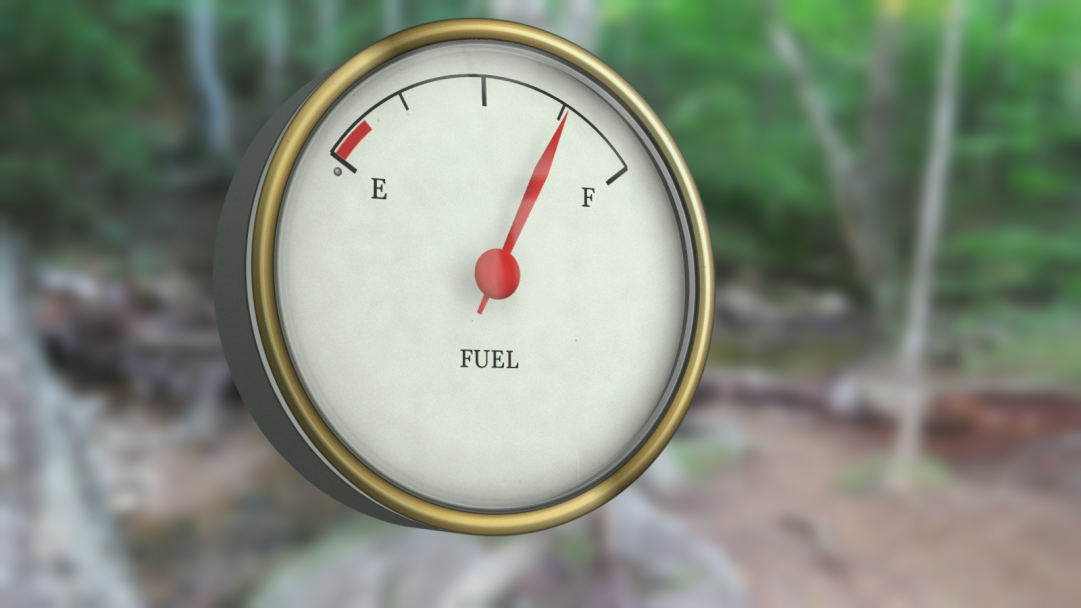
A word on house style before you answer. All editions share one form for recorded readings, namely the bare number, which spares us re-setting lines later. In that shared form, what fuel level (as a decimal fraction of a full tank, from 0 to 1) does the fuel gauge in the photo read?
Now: 0.75
